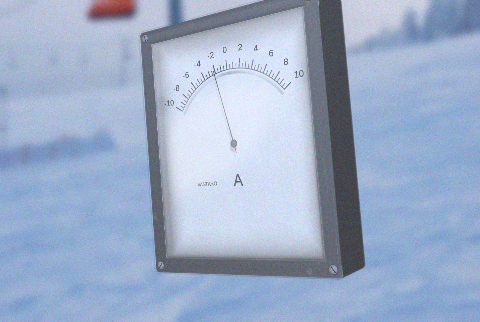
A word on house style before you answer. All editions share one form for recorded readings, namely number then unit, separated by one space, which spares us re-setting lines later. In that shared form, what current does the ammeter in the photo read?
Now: -2 A
